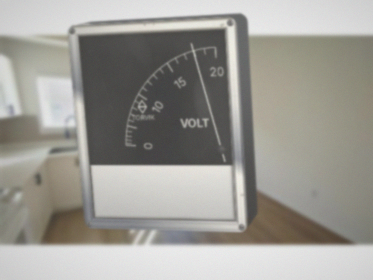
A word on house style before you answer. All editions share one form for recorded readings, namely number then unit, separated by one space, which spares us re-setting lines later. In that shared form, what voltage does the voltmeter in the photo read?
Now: 18 V
